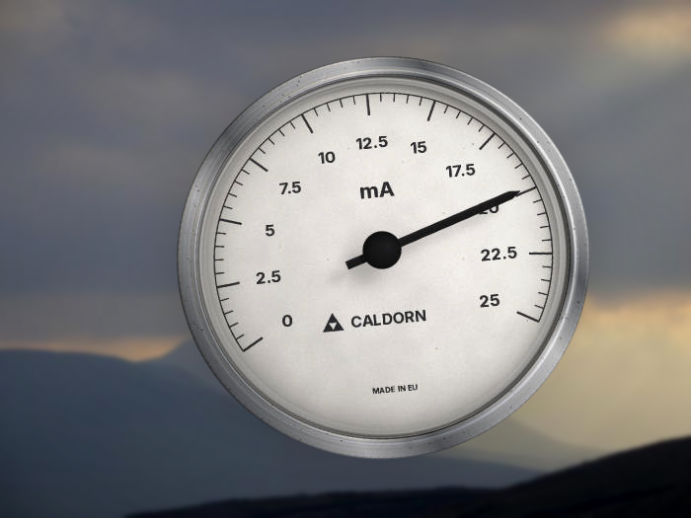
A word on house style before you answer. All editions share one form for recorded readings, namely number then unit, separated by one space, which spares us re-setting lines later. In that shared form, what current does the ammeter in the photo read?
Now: 20 mA
